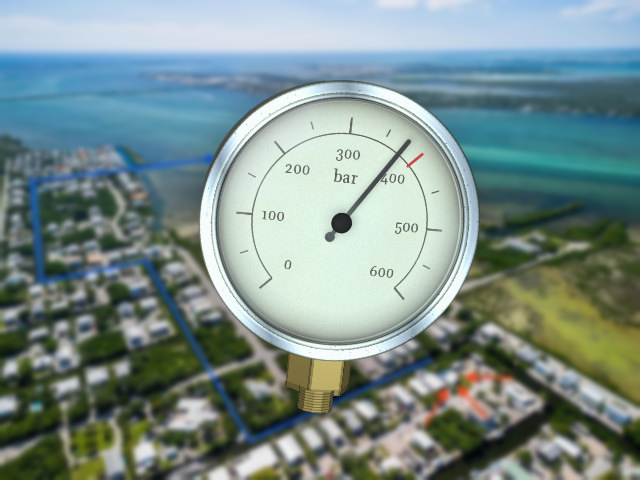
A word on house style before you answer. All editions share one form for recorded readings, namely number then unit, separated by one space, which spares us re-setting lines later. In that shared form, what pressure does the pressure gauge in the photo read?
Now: 375 bar
